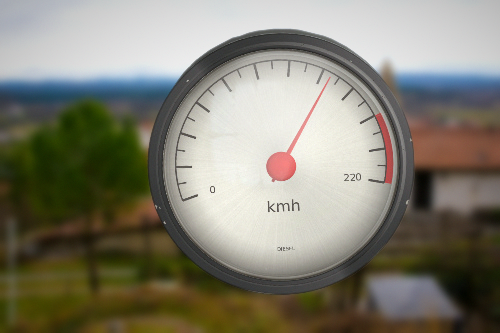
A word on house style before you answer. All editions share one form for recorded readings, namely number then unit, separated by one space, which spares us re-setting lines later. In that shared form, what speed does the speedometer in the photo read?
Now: 145 km/h
